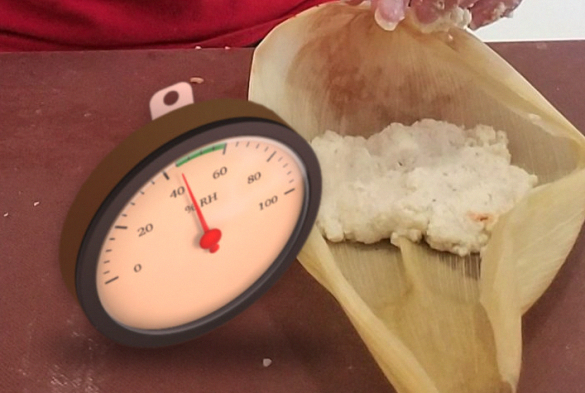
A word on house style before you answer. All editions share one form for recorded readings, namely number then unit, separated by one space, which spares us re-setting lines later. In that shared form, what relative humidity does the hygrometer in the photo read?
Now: 44 %
